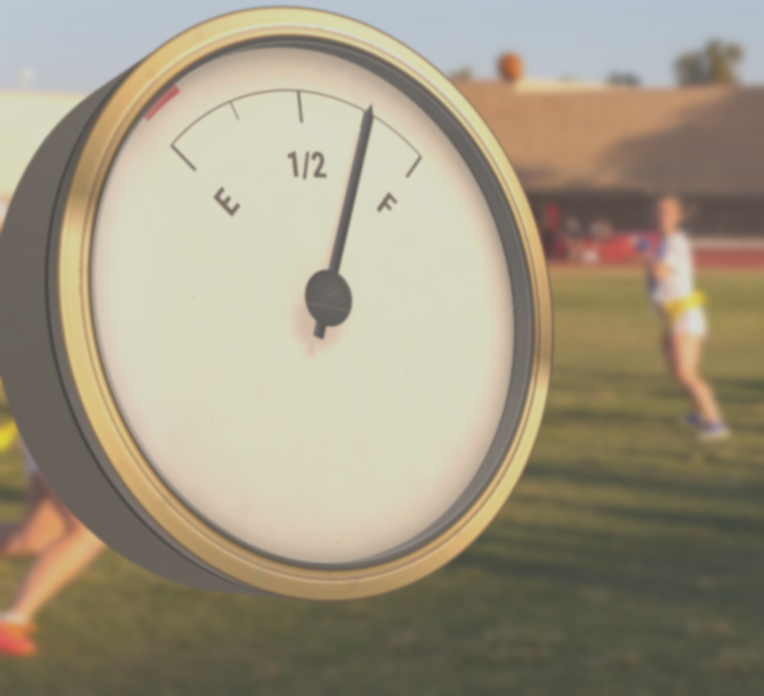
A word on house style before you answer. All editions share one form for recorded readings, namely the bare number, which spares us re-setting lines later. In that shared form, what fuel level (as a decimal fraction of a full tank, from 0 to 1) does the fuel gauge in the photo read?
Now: 0.75
